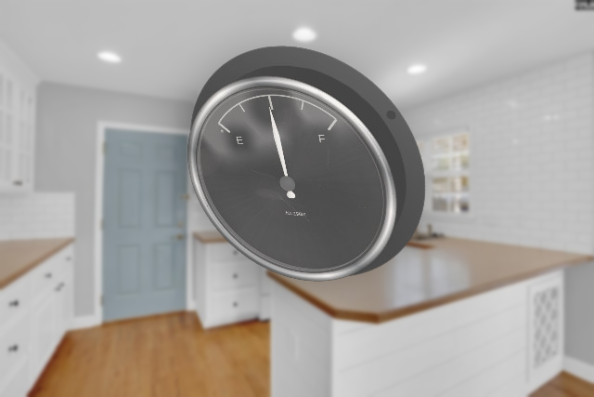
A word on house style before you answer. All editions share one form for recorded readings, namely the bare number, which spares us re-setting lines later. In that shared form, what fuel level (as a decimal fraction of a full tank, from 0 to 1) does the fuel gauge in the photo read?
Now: 0.5
